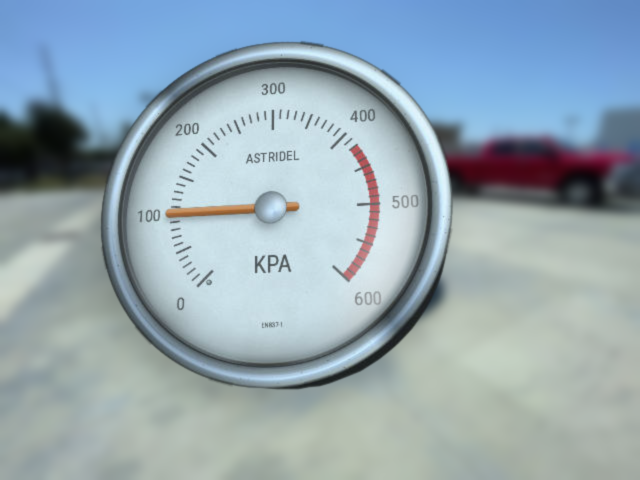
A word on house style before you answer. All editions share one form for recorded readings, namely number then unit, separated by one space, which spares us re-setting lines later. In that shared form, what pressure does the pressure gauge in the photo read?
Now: 100 kPa
